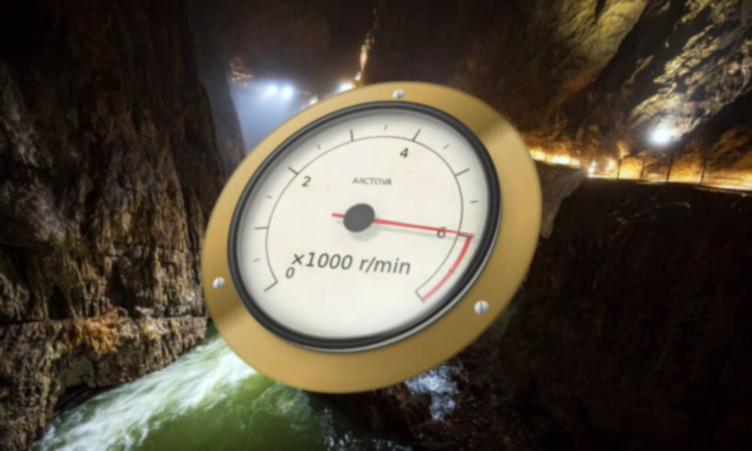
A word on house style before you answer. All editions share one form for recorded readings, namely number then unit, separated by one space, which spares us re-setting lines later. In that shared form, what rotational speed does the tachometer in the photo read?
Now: 6000 rpm
